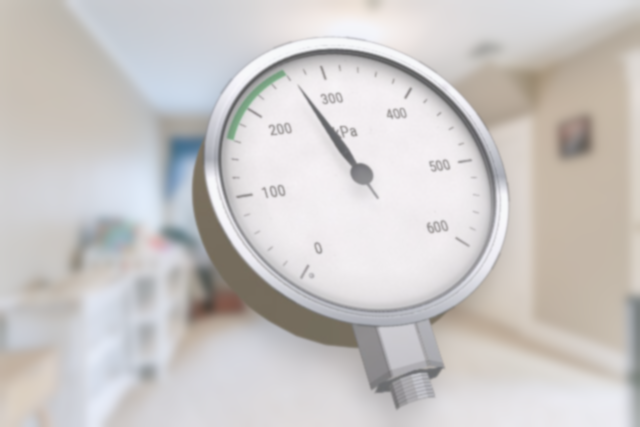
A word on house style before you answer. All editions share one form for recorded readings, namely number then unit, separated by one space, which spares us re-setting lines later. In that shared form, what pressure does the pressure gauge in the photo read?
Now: 260 kPa
